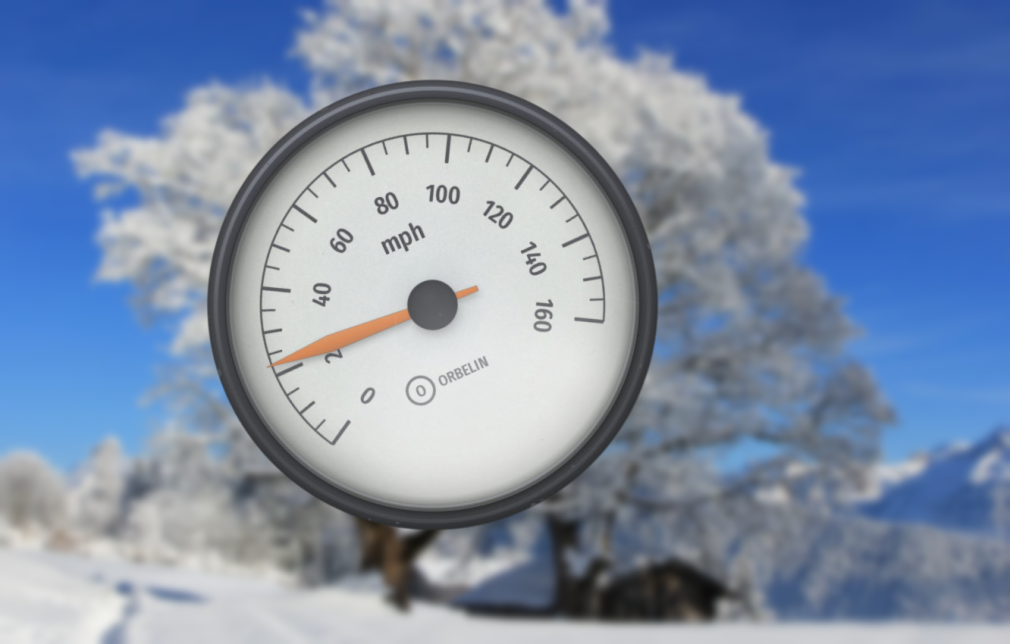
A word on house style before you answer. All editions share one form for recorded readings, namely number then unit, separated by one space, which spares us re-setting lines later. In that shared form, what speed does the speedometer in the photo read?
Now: 22.5 mph
